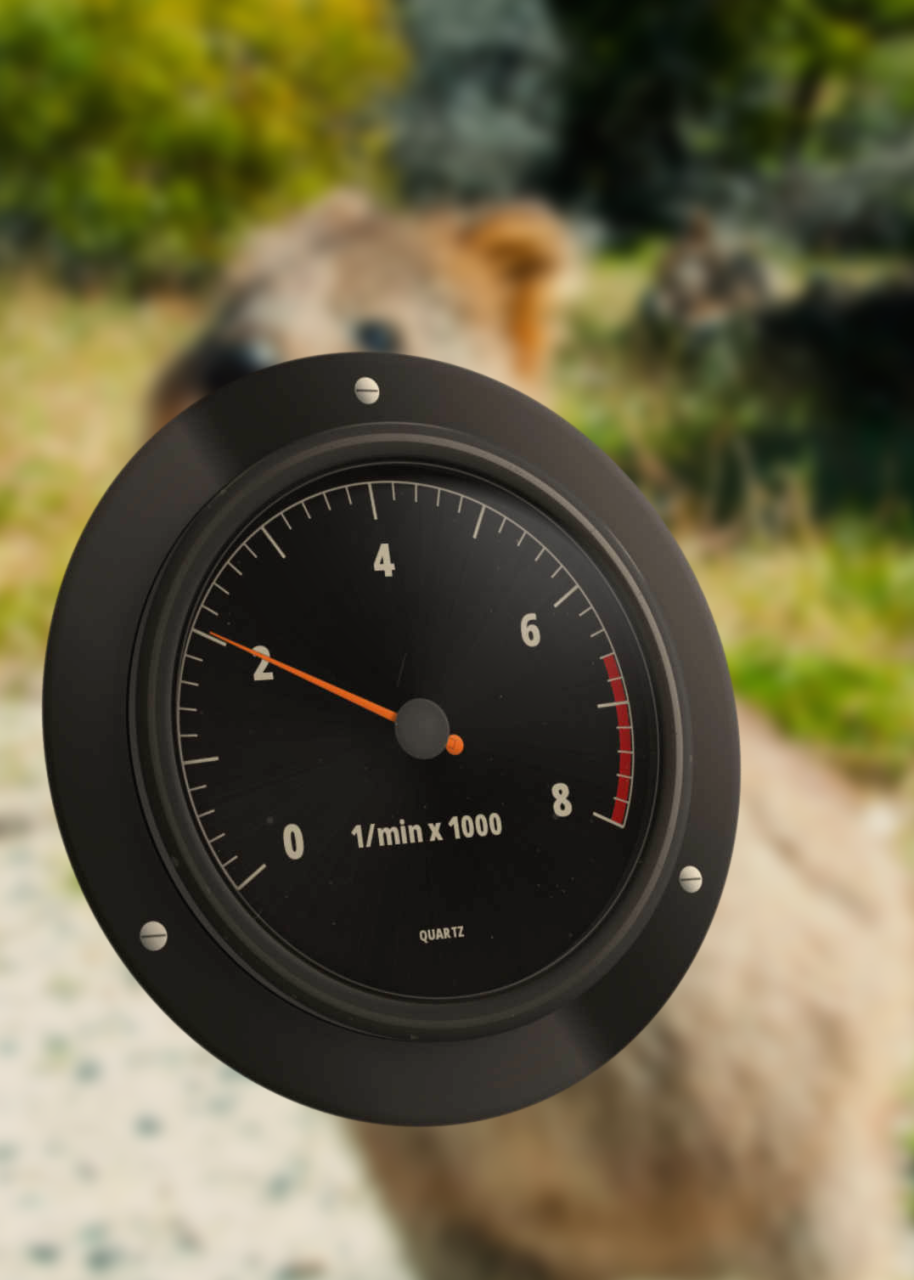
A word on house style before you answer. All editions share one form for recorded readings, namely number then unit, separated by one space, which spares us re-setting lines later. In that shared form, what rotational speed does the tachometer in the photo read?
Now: 2000 rpm
